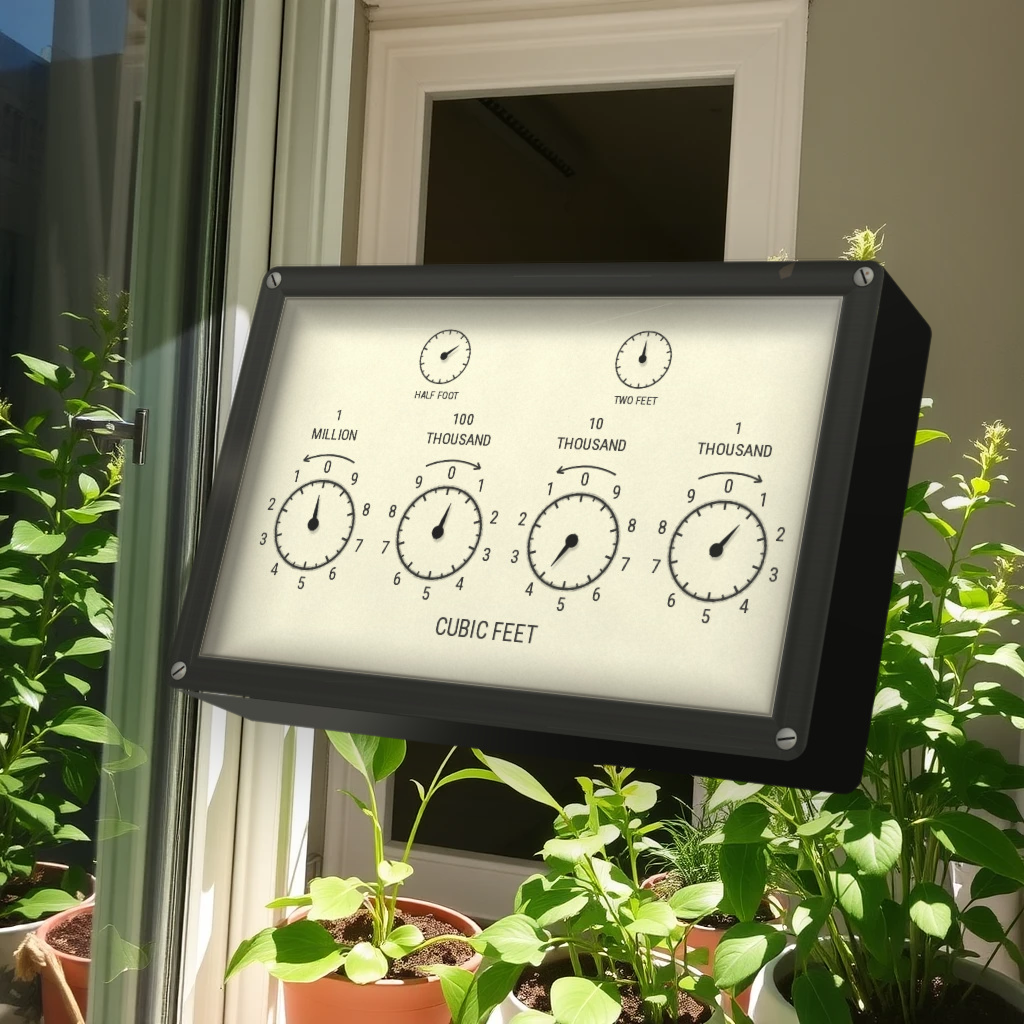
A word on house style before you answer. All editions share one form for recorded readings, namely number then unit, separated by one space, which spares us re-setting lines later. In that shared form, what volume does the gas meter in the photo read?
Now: 4100 ft³
